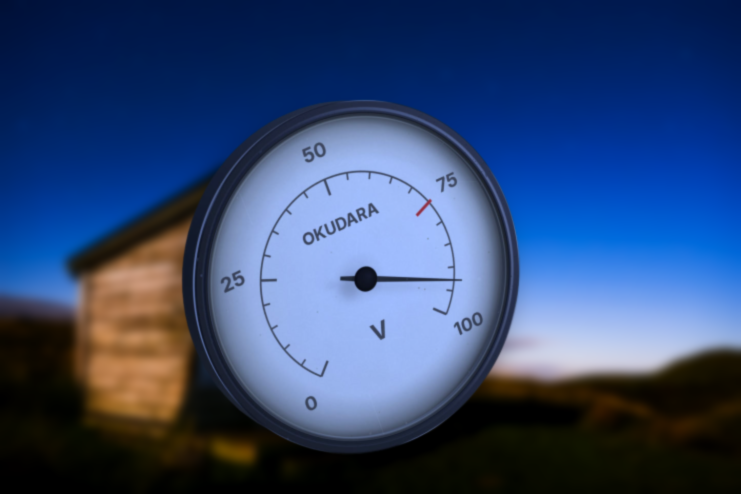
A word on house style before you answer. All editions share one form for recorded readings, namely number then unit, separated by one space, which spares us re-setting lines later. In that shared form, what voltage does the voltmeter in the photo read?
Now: 92.5 V
